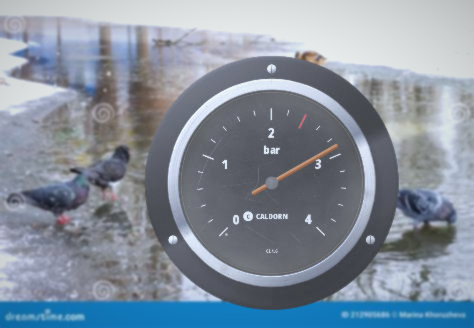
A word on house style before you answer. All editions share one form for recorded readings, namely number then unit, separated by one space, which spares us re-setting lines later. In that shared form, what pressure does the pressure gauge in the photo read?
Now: 2.9 bar
